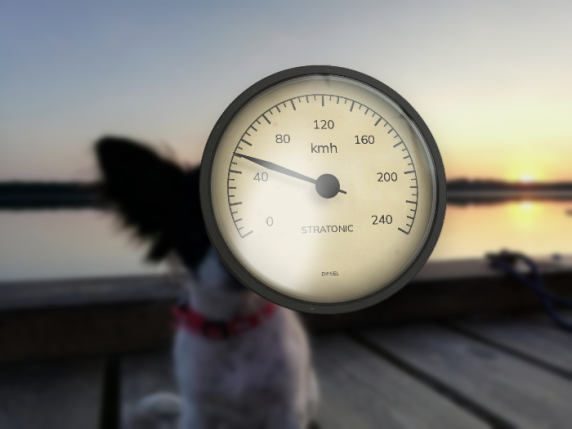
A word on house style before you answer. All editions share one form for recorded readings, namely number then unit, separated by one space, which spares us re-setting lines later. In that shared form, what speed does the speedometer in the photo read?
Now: 50 km/h
